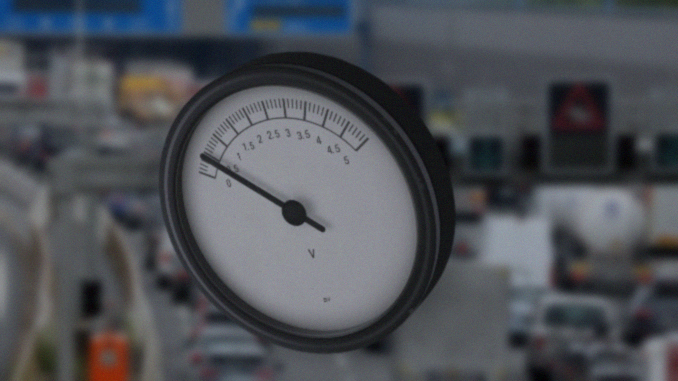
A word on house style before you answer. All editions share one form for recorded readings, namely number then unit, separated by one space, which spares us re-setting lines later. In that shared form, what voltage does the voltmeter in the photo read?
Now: 0.5 V
